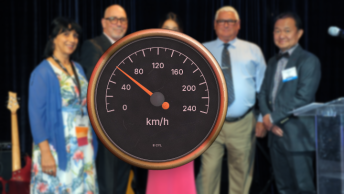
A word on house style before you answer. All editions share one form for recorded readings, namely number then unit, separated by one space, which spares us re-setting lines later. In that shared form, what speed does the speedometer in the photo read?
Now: 60 km/h
